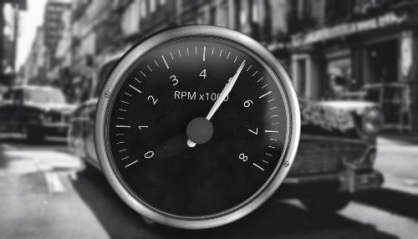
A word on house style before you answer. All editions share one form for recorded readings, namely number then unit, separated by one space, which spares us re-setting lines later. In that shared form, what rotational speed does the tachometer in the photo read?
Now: 5000 rpm
